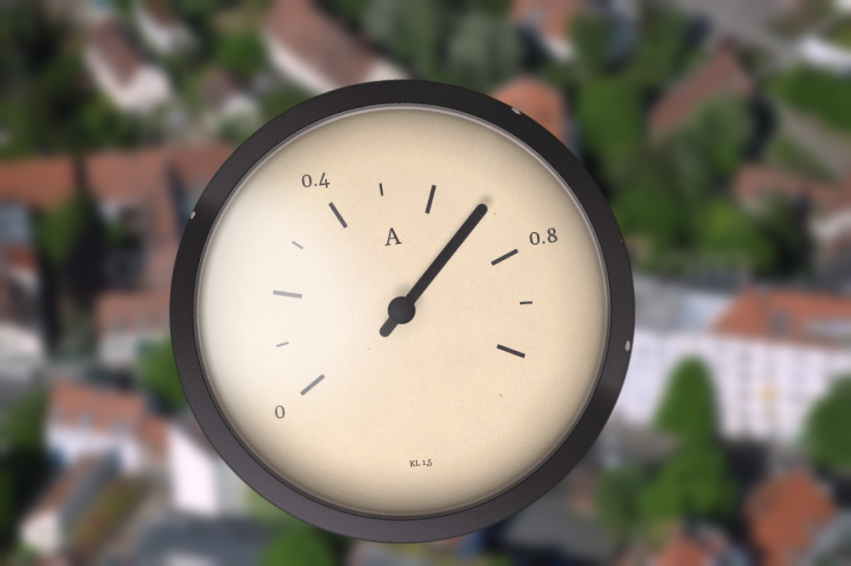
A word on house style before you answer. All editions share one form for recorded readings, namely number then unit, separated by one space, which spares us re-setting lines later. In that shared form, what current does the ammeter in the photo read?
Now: 0.7 A
